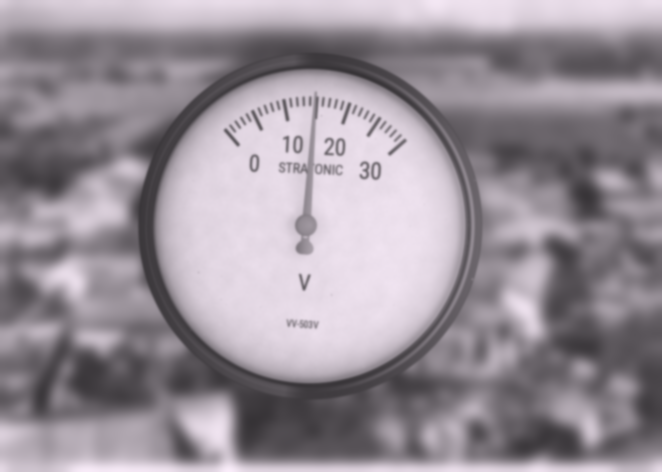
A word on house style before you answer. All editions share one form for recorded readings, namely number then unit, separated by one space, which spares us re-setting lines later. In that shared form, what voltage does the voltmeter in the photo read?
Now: 15 V
